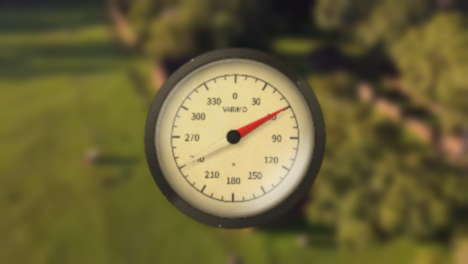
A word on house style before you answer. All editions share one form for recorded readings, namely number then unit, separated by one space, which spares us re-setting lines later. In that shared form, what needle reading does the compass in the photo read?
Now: 60 °
